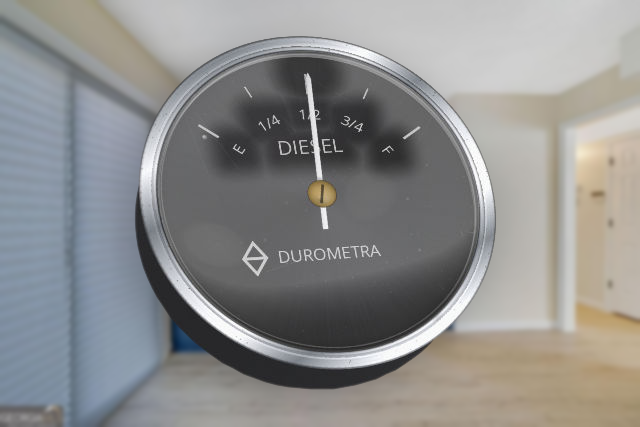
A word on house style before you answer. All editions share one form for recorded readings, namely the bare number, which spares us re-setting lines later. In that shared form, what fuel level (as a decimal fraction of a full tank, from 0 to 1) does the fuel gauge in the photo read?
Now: 0.5
